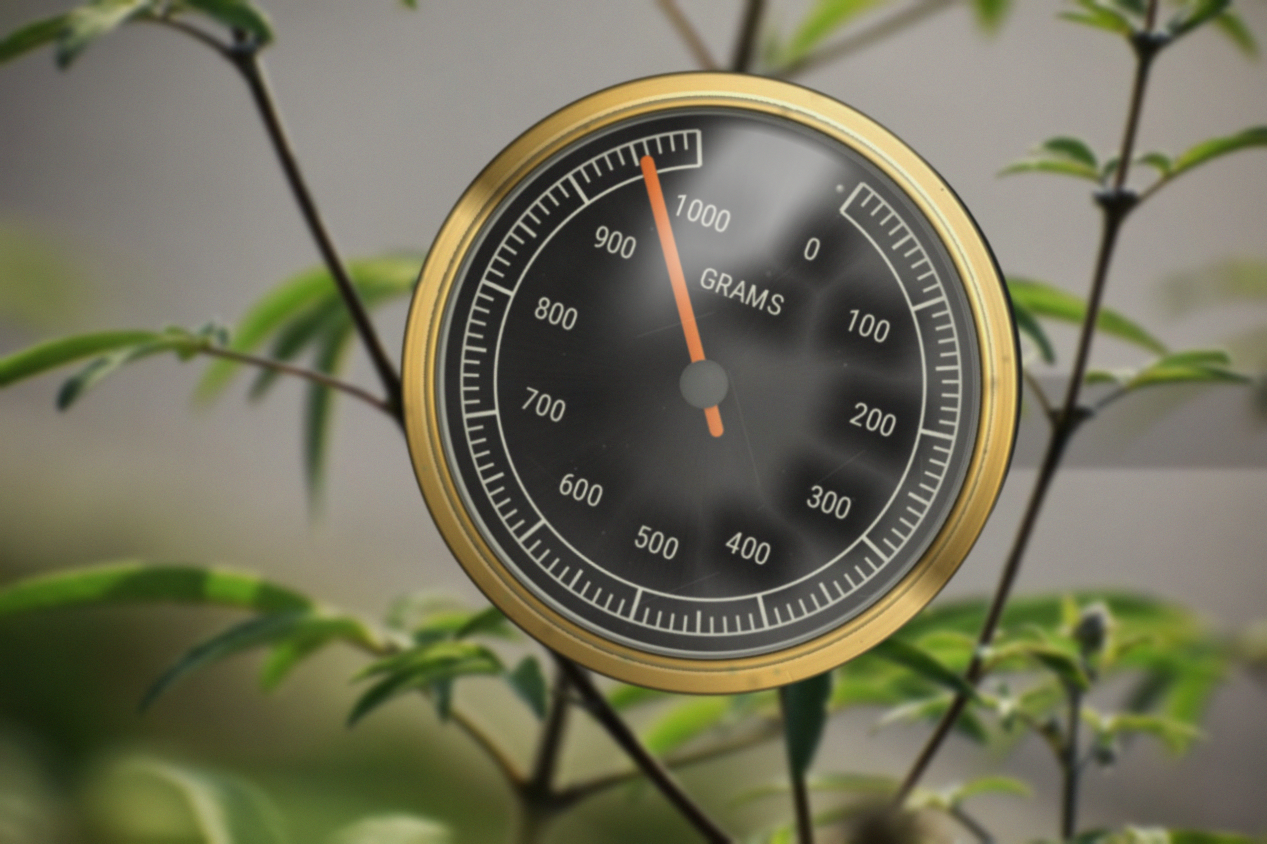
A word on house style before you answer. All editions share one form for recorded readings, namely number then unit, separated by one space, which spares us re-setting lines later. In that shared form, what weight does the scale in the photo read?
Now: 960 g
